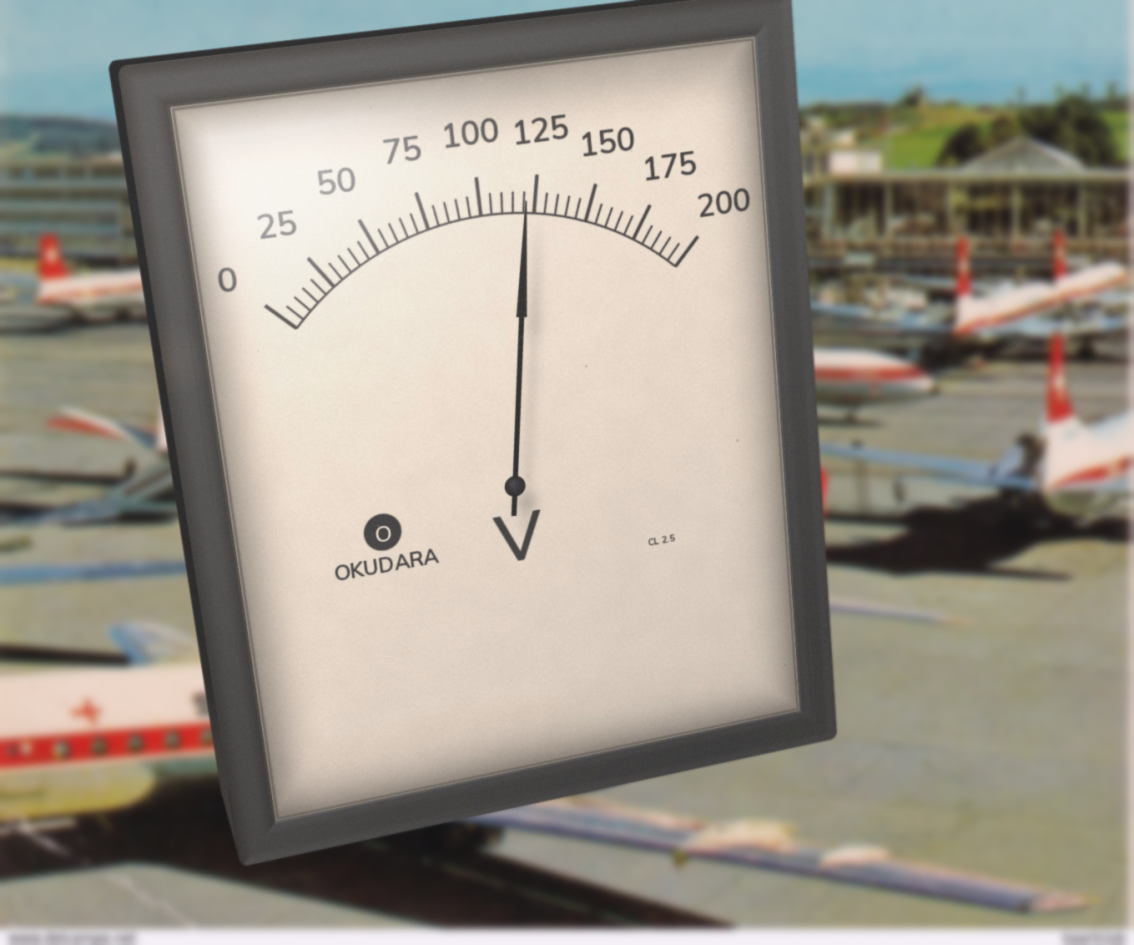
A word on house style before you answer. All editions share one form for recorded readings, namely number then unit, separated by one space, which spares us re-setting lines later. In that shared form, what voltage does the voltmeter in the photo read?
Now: 120 V
